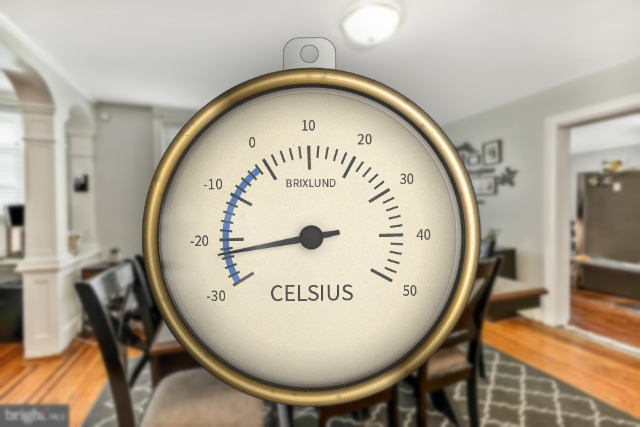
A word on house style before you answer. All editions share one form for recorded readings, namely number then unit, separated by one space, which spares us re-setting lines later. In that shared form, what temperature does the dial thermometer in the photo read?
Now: -23 °C
